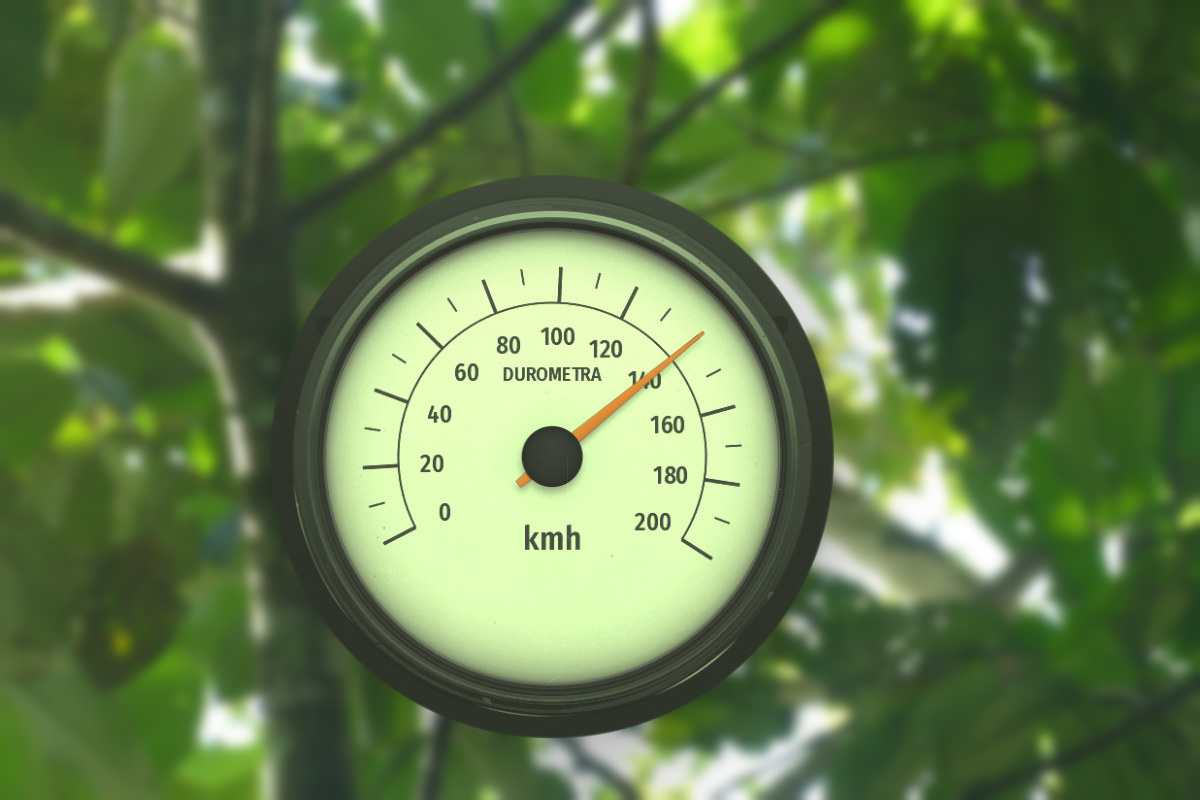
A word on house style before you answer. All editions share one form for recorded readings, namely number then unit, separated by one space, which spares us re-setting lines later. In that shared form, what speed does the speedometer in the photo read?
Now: 140 km/h
